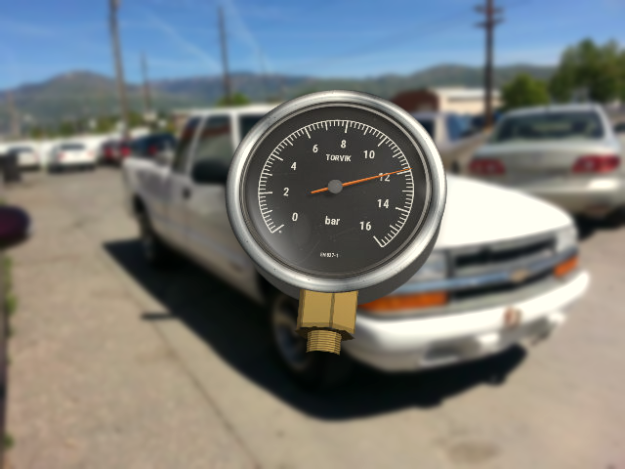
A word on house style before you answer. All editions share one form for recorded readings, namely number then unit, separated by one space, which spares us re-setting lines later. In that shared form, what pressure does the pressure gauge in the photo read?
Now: 12 bar
